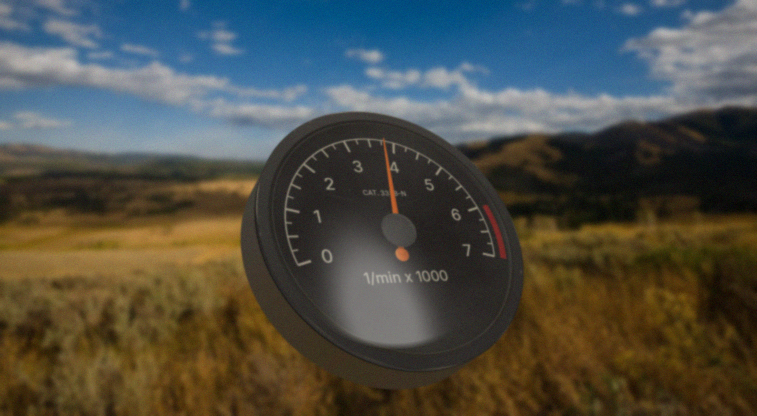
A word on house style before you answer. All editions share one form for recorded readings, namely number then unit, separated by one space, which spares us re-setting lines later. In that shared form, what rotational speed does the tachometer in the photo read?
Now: 3750 rpm
